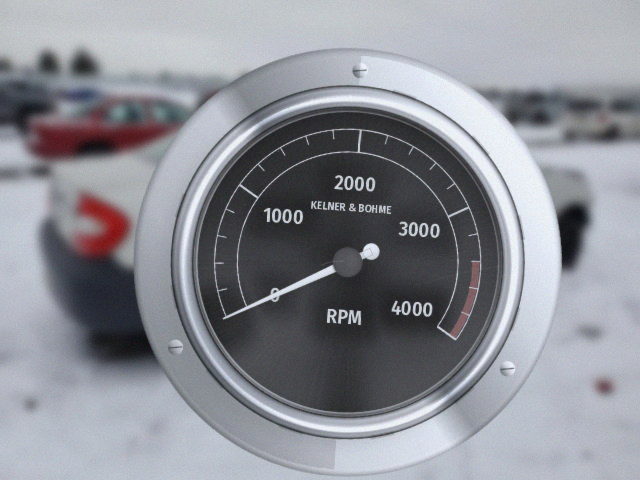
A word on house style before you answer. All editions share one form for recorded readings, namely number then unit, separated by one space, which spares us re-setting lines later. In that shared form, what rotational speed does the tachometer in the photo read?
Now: 0 rpm
